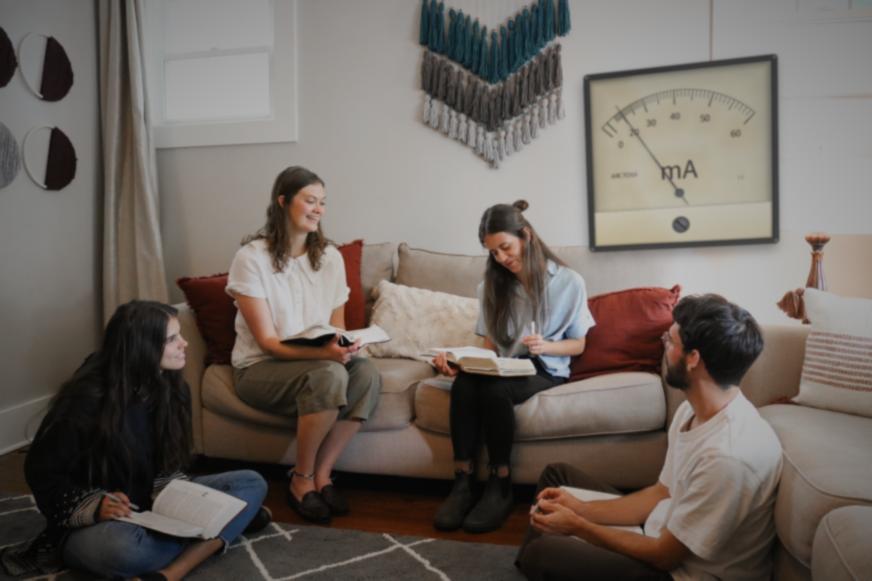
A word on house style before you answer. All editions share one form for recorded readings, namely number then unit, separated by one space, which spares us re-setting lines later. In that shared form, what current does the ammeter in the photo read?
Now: 20 mA
